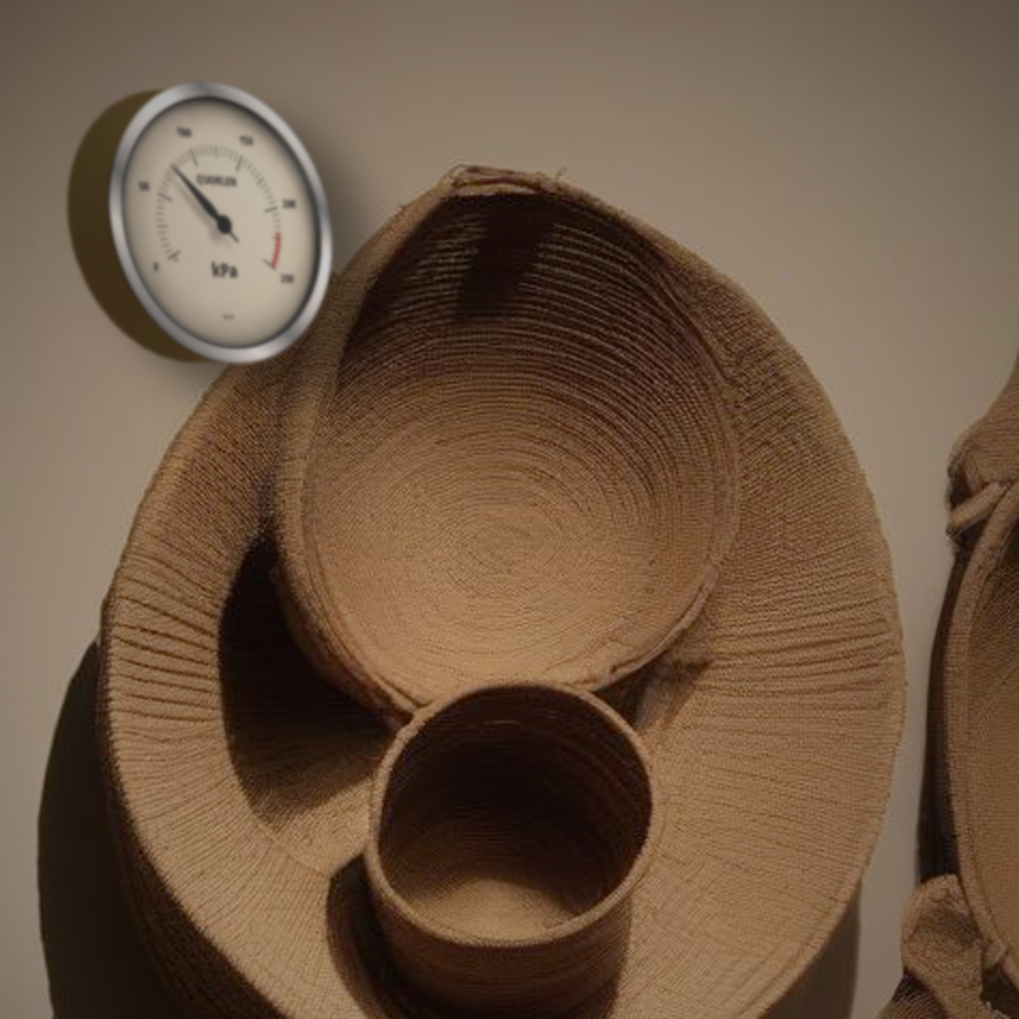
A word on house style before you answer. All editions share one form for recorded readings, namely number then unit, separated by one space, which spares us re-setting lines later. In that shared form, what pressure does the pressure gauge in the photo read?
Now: 75 kPa
